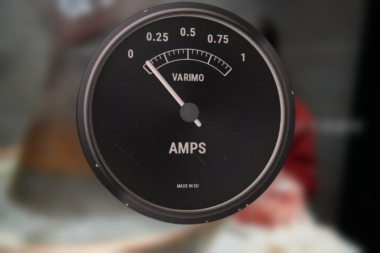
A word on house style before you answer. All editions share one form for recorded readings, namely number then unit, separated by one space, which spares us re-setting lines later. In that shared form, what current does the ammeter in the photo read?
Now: 0.05 A
